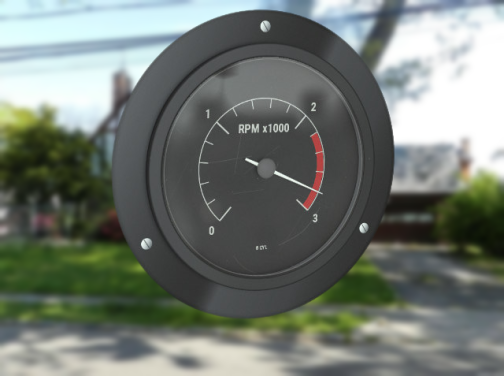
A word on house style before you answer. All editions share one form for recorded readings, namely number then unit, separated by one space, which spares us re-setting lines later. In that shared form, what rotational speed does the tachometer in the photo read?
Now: 2800 rpm
